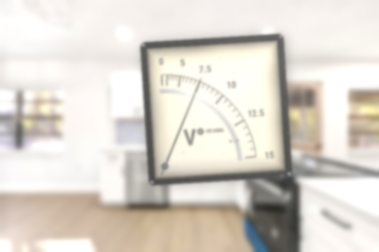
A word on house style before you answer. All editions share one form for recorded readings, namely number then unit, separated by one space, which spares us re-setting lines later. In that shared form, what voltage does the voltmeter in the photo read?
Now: 7.5 V
